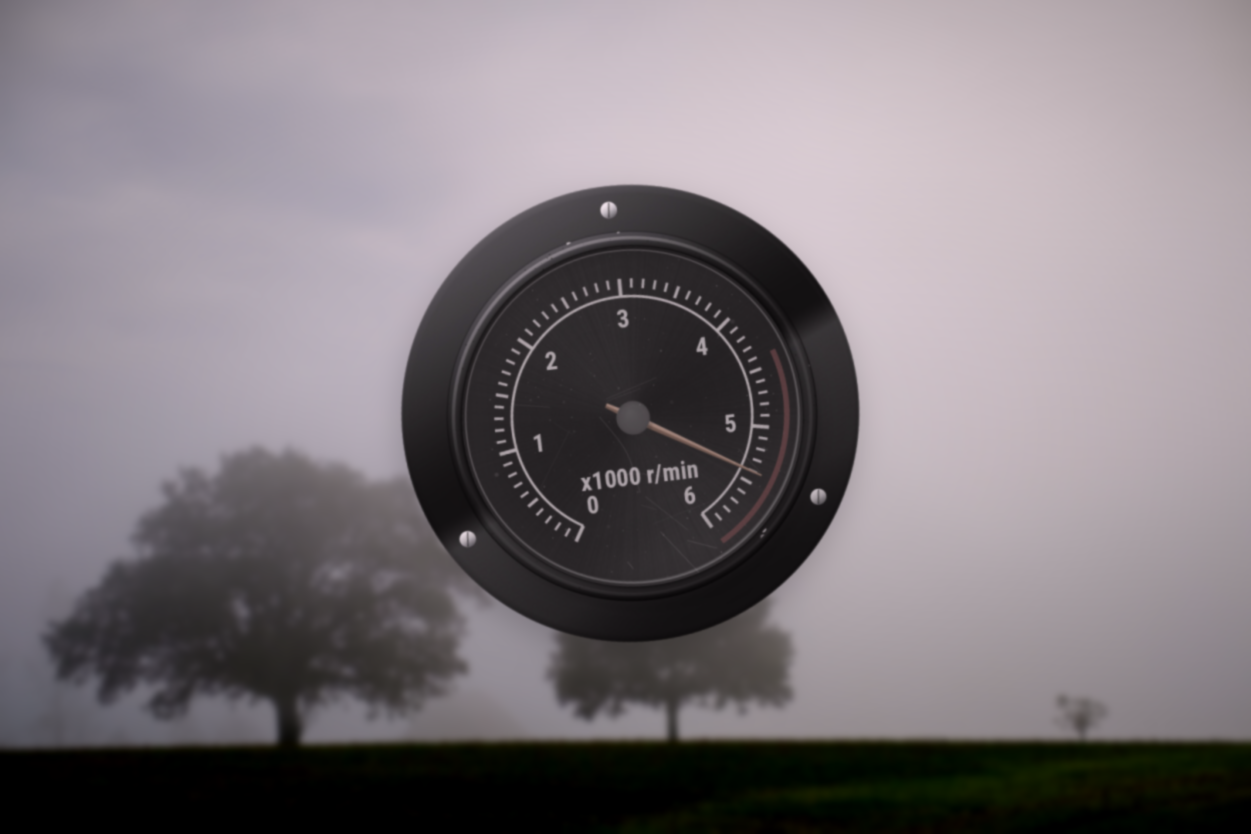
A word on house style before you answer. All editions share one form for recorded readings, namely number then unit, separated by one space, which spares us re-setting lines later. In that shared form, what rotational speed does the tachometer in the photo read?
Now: 5400 rpm
